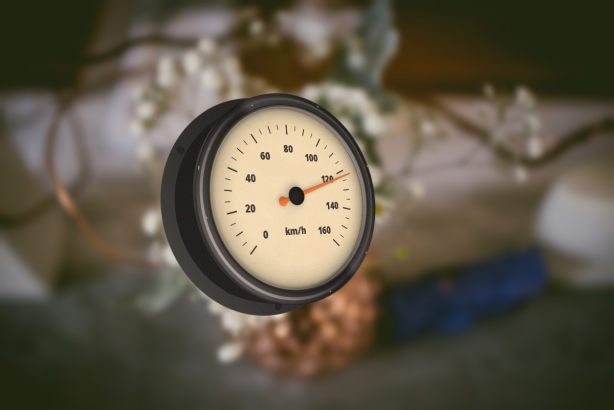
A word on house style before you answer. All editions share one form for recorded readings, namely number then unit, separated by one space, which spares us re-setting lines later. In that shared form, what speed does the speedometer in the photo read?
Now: 122.5 km/h
